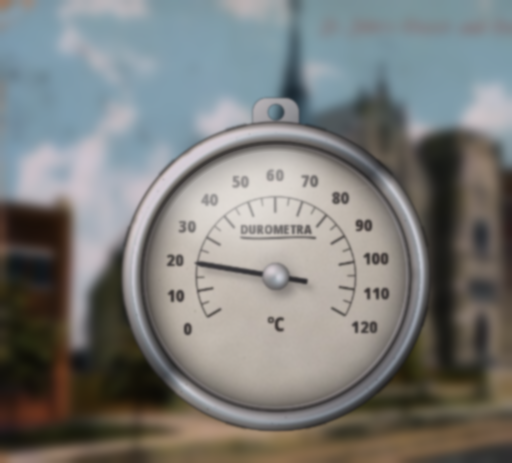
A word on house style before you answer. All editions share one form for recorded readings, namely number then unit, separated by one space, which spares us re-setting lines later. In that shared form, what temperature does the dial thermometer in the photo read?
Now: 20 °C
